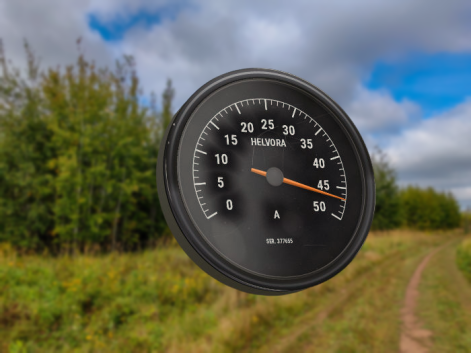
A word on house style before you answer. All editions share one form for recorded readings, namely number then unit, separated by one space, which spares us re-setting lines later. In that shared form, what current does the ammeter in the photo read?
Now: 47 A
